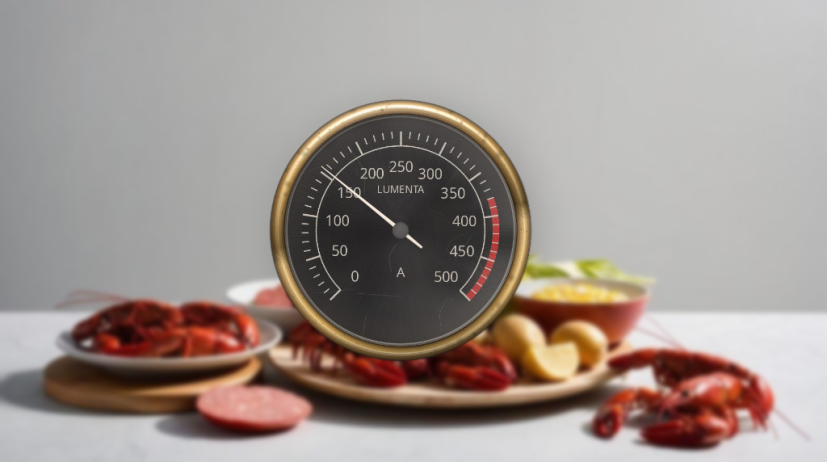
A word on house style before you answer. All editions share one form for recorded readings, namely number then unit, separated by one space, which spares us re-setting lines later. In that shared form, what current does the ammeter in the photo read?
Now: 155 A
